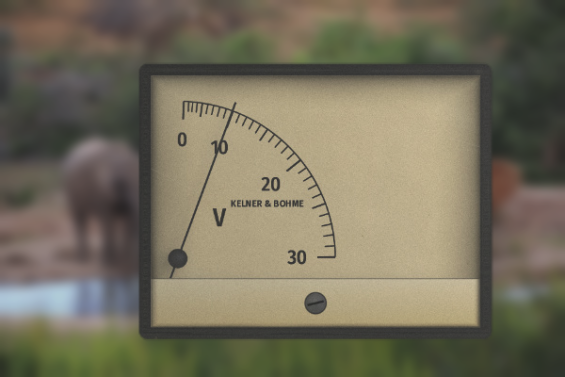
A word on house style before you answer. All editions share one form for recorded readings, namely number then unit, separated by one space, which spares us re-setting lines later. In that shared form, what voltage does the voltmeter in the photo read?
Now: 10 V
